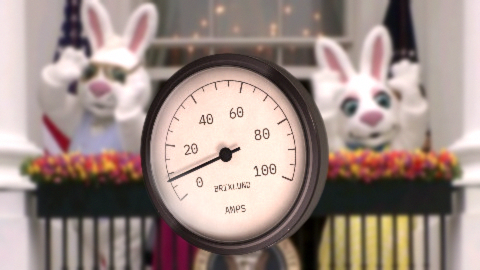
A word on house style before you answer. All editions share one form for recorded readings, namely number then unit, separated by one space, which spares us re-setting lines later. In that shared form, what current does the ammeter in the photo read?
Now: 7.5 A
